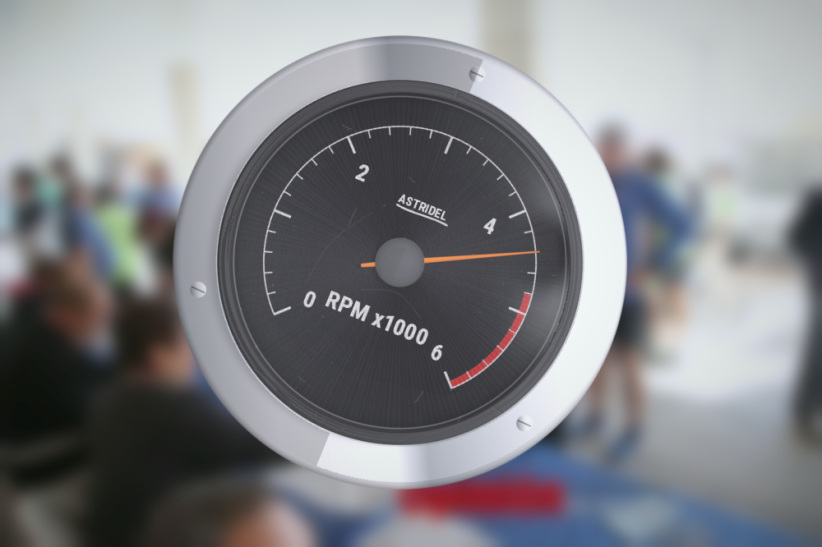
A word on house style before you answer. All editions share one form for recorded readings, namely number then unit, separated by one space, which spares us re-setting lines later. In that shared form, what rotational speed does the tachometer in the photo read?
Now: 4400 rpm
